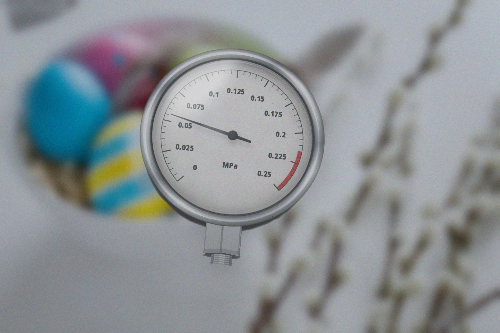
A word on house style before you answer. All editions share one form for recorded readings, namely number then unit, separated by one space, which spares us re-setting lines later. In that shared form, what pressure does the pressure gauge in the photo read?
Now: 0.055 MPa
